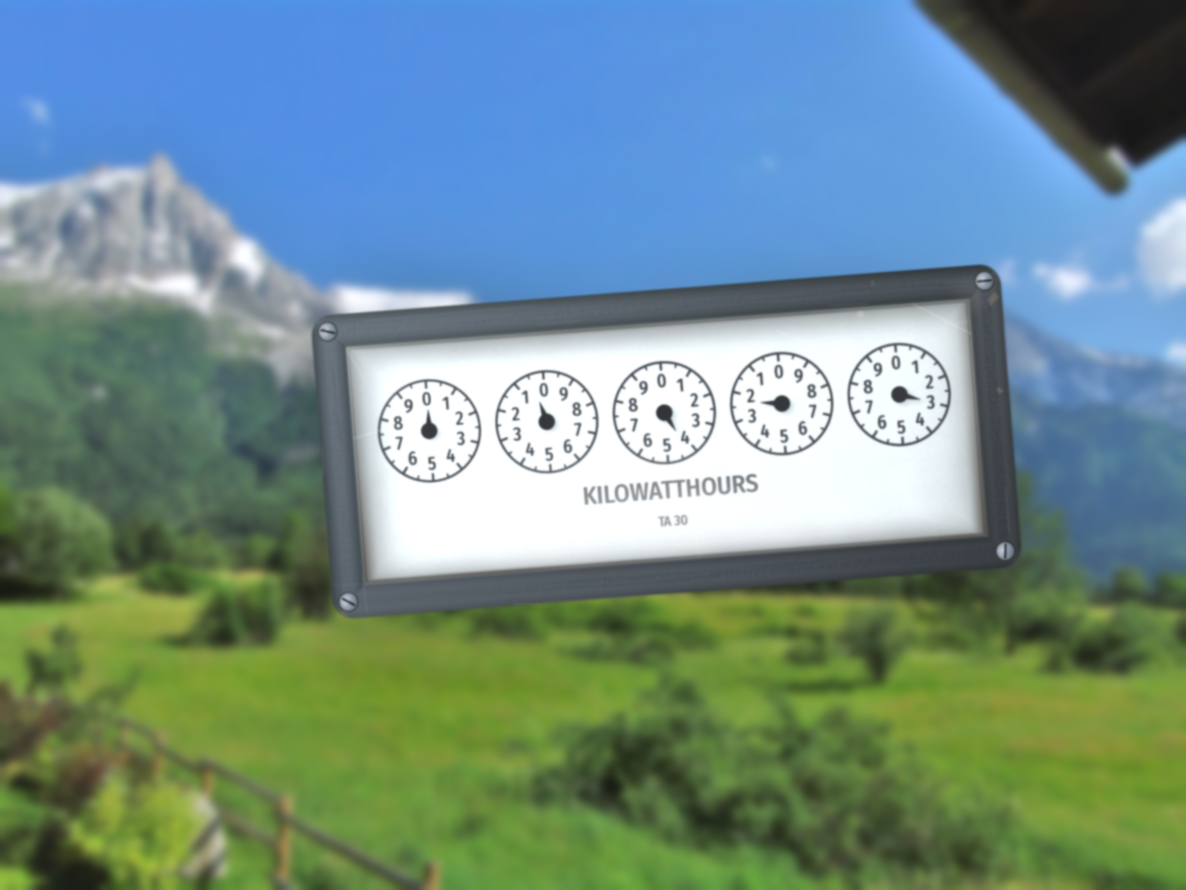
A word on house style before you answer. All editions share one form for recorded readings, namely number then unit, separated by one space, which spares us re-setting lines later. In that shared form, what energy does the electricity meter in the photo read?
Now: 423 kWh
